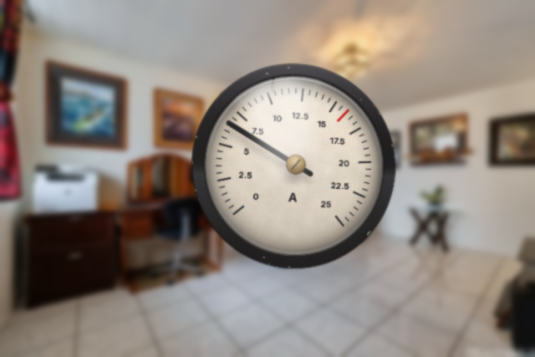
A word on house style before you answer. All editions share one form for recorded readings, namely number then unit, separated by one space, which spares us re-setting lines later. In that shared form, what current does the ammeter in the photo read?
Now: 6.5 A
